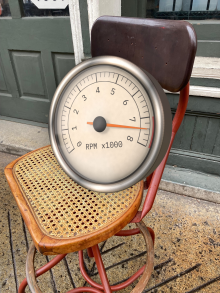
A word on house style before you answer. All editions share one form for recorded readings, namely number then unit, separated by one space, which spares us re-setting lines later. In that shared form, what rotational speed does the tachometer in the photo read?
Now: 7400 rpm
